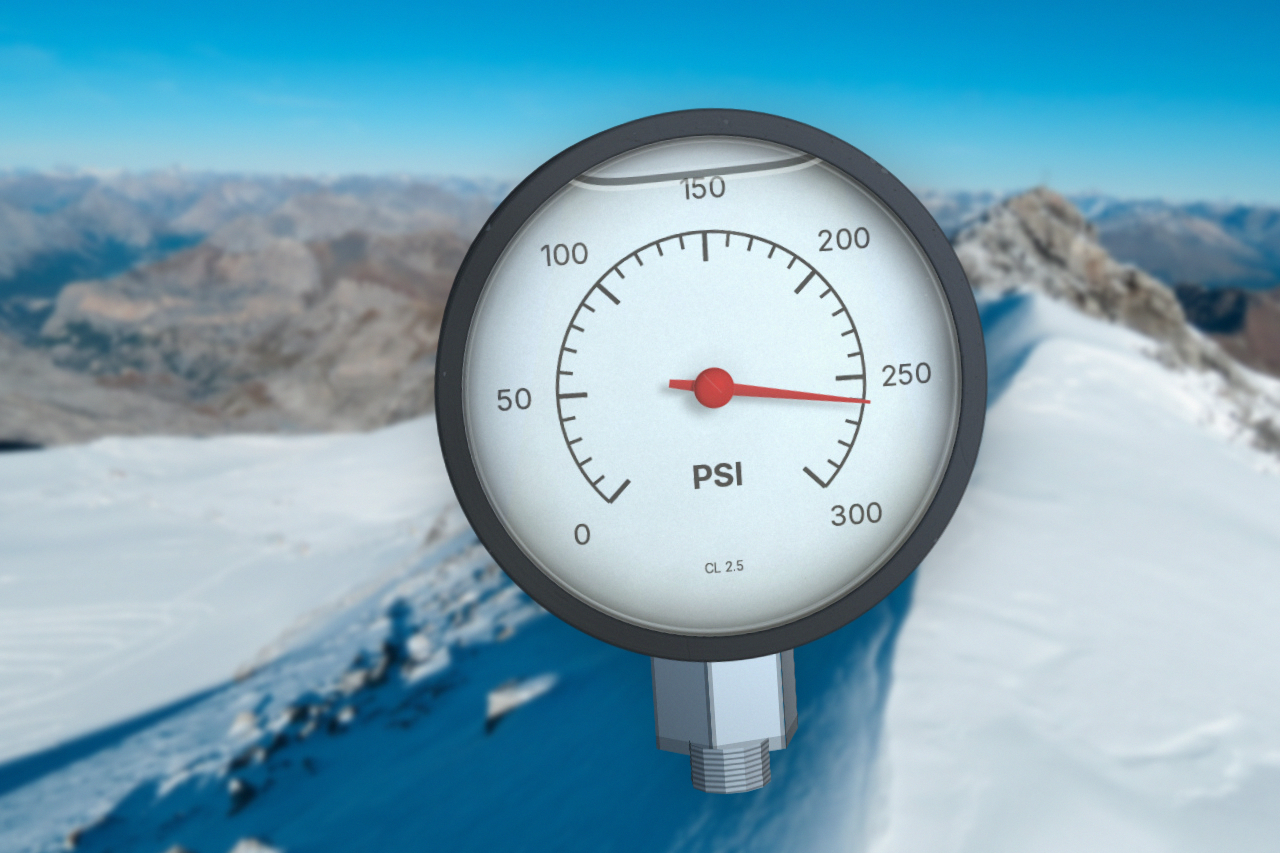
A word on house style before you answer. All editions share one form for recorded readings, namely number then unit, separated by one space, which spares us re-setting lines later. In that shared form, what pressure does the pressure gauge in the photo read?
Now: 260 psi
